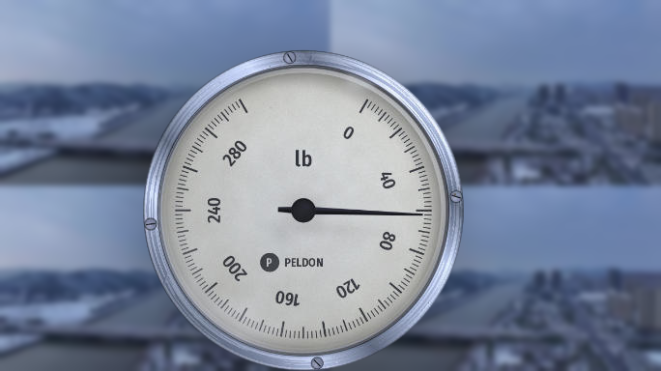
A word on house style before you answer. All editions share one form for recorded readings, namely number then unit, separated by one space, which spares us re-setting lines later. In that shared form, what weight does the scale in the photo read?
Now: 62 lb
